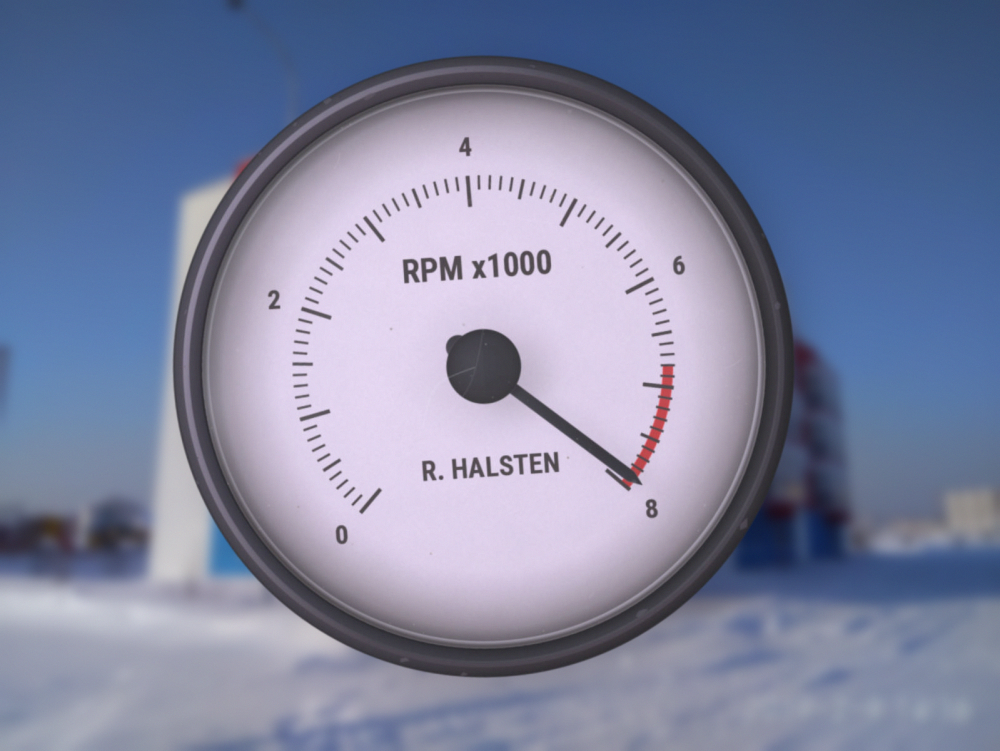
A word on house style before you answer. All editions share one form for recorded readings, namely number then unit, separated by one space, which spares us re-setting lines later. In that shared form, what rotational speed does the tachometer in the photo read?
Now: 7900 rpm
